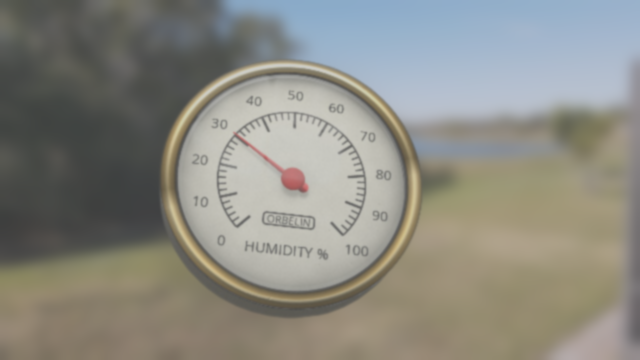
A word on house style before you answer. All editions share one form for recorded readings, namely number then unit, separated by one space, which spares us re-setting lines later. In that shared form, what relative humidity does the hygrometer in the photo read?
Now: 30 %
